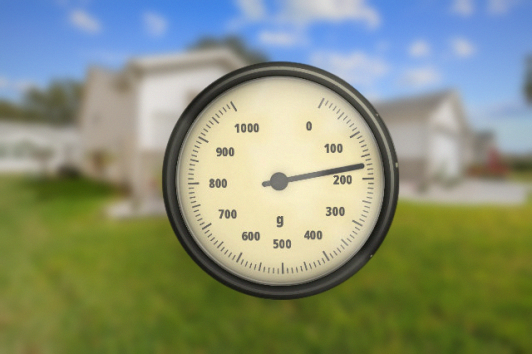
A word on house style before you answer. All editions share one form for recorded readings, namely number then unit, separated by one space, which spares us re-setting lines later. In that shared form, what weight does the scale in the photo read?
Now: 170 g
